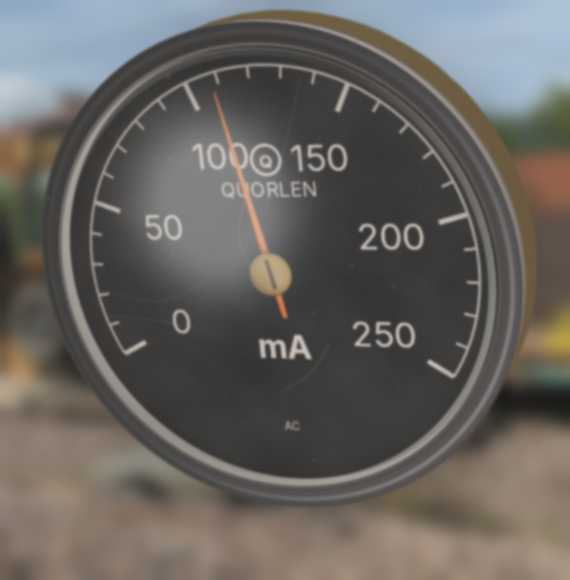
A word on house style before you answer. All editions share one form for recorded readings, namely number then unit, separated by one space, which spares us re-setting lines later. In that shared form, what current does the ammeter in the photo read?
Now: 110 mA
